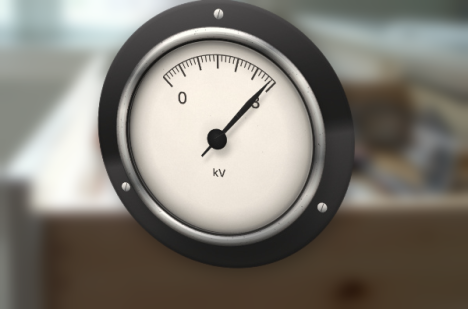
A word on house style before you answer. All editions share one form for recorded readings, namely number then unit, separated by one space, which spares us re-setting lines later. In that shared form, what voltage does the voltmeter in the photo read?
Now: 2.9 kV
